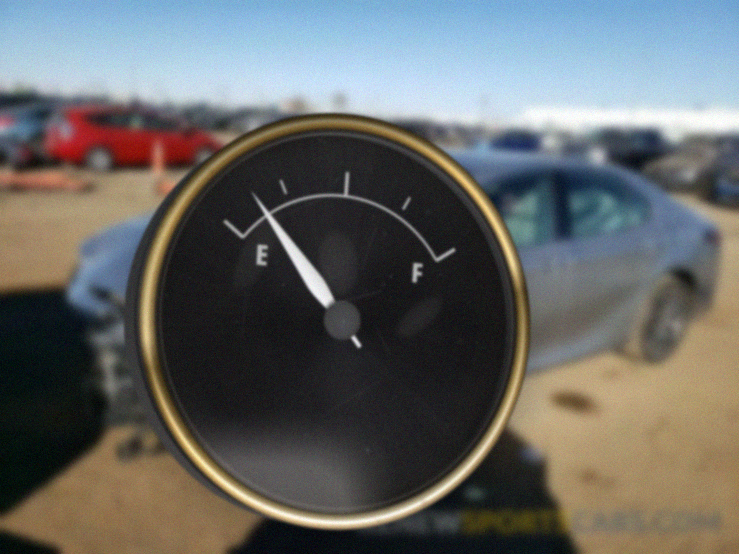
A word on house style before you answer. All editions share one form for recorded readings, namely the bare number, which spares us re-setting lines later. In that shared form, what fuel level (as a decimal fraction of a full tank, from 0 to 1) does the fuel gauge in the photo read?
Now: 0.125
